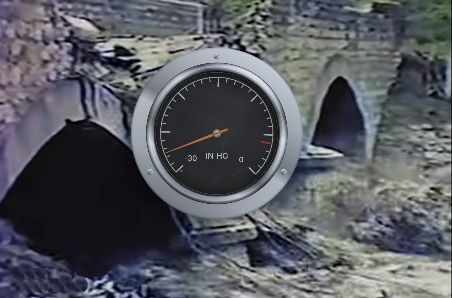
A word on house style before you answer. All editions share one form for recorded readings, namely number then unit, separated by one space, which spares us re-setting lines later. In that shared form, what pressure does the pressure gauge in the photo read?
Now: -27.5 inHg
